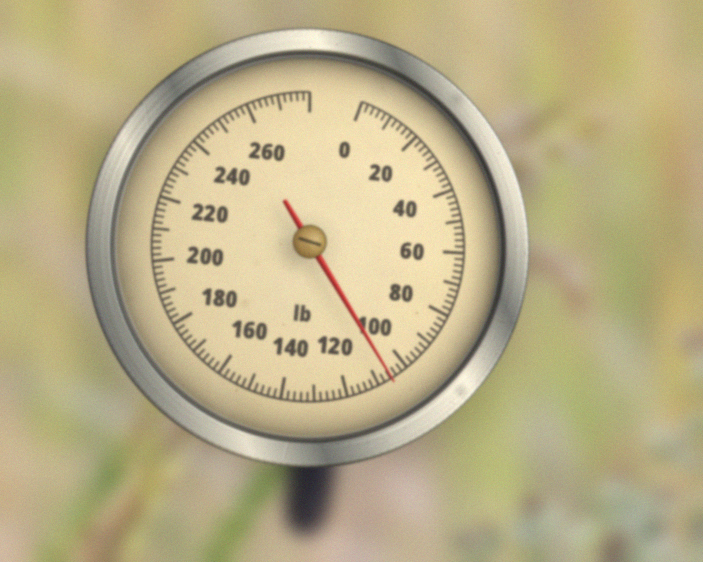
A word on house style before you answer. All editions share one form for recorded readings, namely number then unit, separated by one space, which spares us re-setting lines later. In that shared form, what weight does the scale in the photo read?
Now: 106 lb
